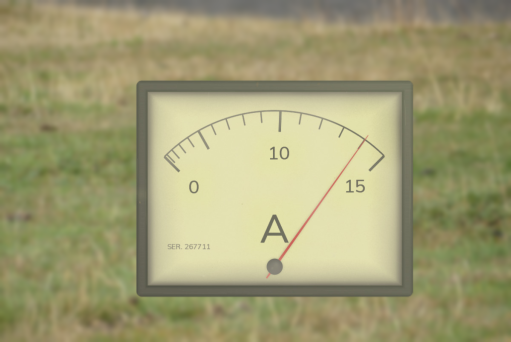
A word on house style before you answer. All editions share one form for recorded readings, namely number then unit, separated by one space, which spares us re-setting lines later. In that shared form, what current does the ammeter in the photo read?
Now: 14 A
